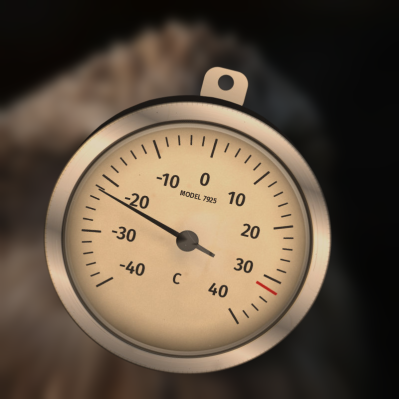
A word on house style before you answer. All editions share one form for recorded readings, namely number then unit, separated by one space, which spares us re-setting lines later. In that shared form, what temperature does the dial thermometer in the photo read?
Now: -22 °C
